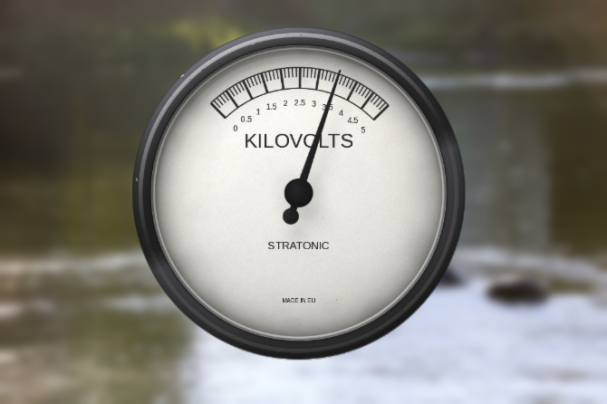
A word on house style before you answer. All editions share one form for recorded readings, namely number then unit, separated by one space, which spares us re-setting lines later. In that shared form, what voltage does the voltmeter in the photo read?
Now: 3.5 kV
